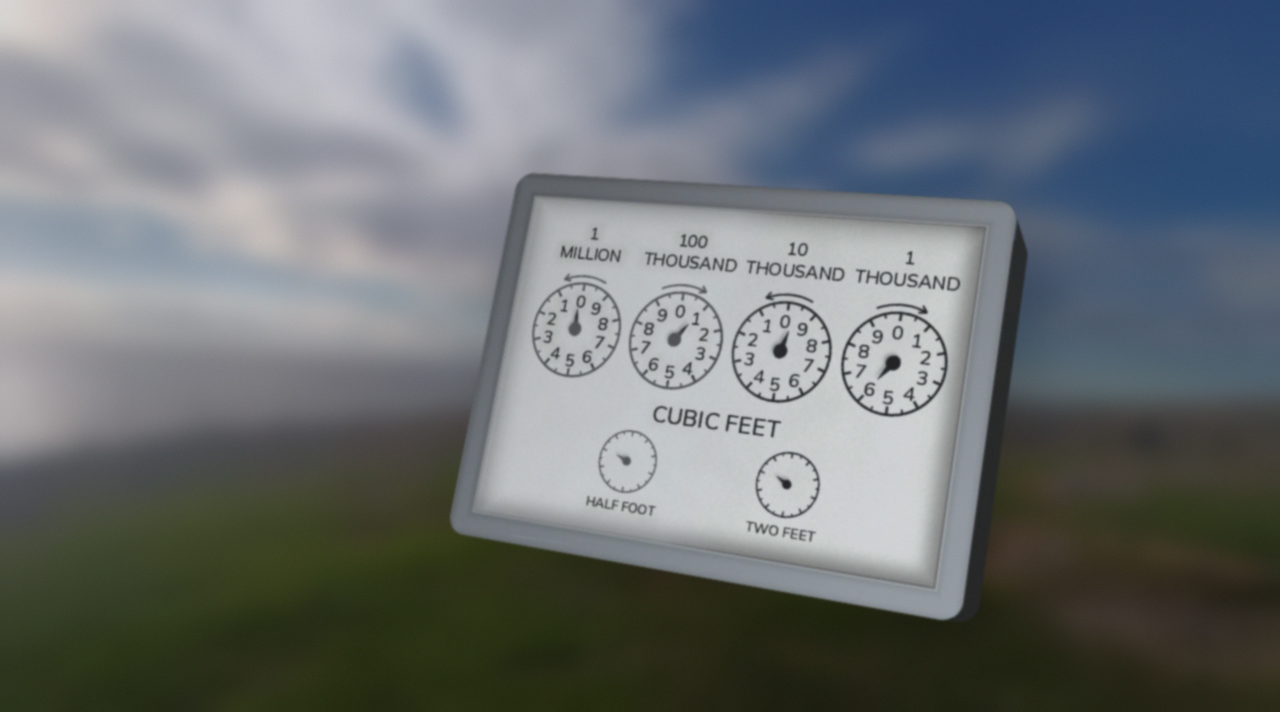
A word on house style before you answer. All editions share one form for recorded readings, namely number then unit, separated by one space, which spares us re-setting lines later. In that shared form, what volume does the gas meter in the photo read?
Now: 9600 ft³
